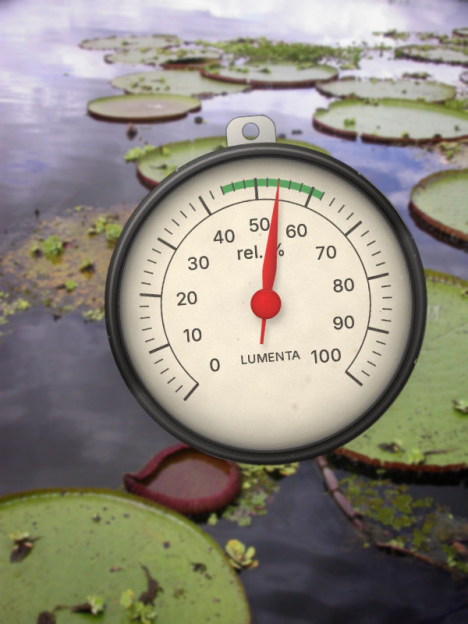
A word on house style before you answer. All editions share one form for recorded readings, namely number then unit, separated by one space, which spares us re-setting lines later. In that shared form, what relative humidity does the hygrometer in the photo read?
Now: 54 %
